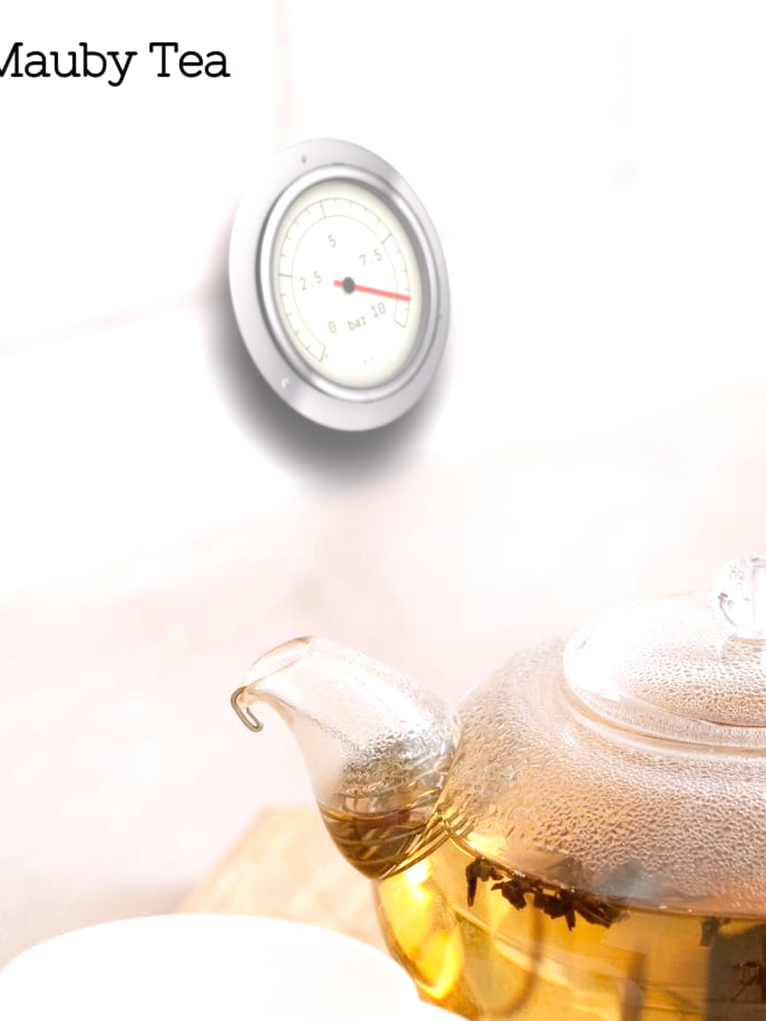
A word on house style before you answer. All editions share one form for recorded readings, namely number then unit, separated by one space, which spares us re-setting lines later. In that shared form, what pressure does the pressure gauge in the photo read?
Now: 9.25 bar
